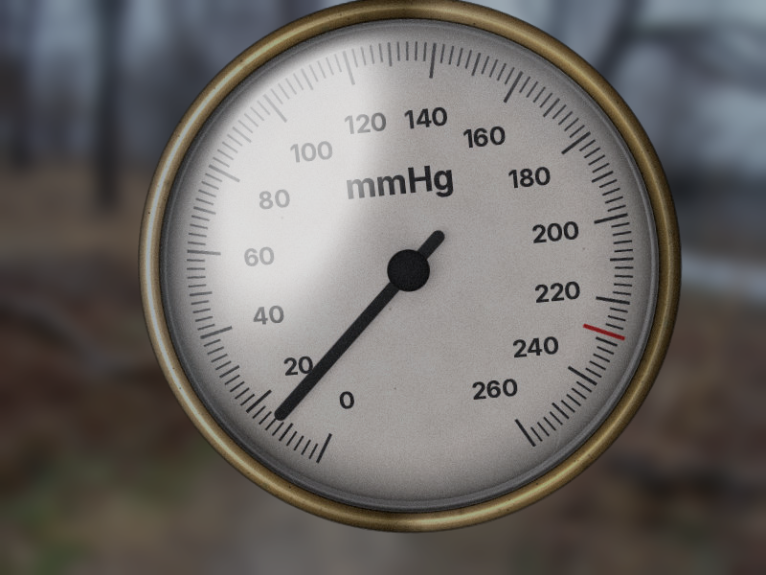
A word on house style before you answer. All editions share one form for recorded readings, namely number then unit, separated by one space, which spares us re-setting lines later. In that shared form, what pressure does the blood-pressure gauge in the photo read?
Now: 14 mmHg
